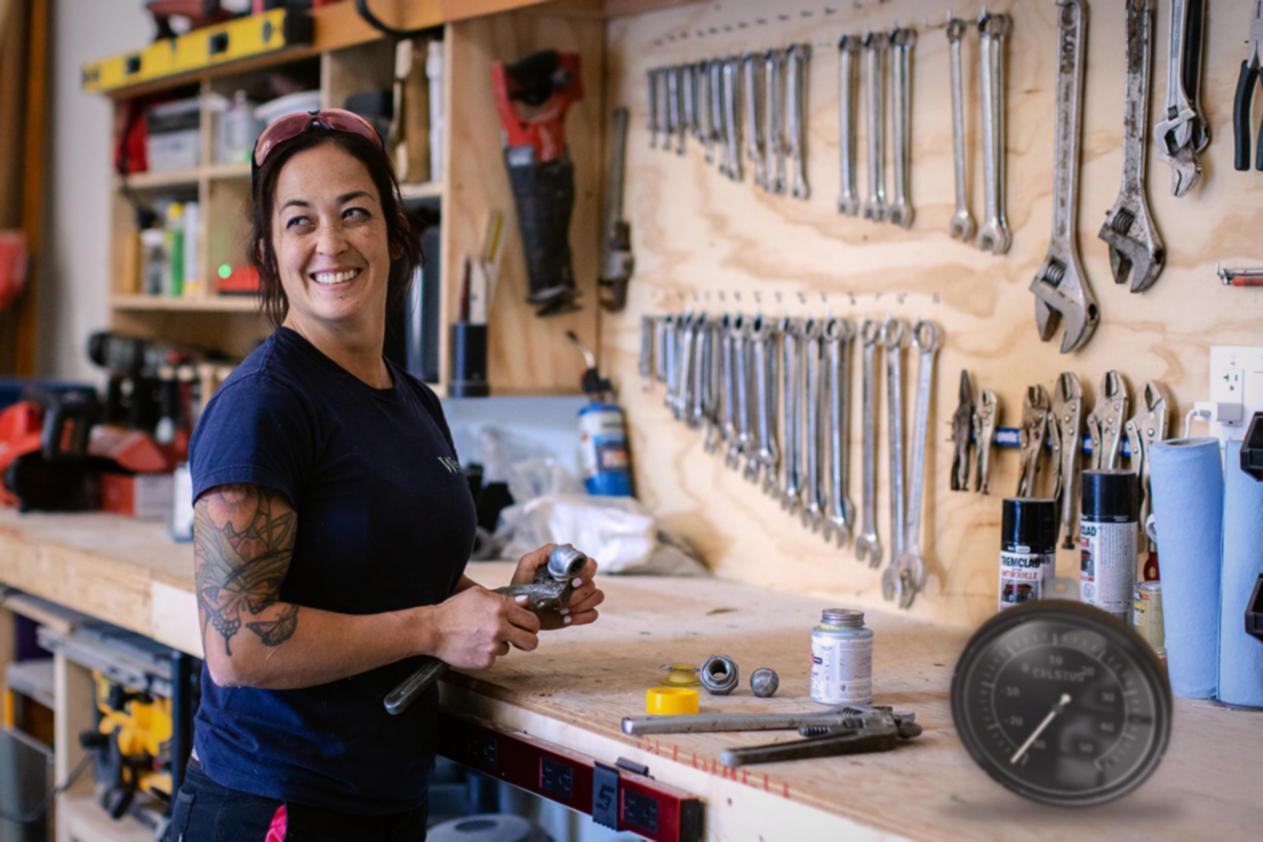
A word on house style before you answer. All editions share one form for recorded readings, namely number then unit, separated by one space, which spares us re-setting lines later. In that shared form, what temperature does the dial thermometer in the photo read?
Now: -28 °C
